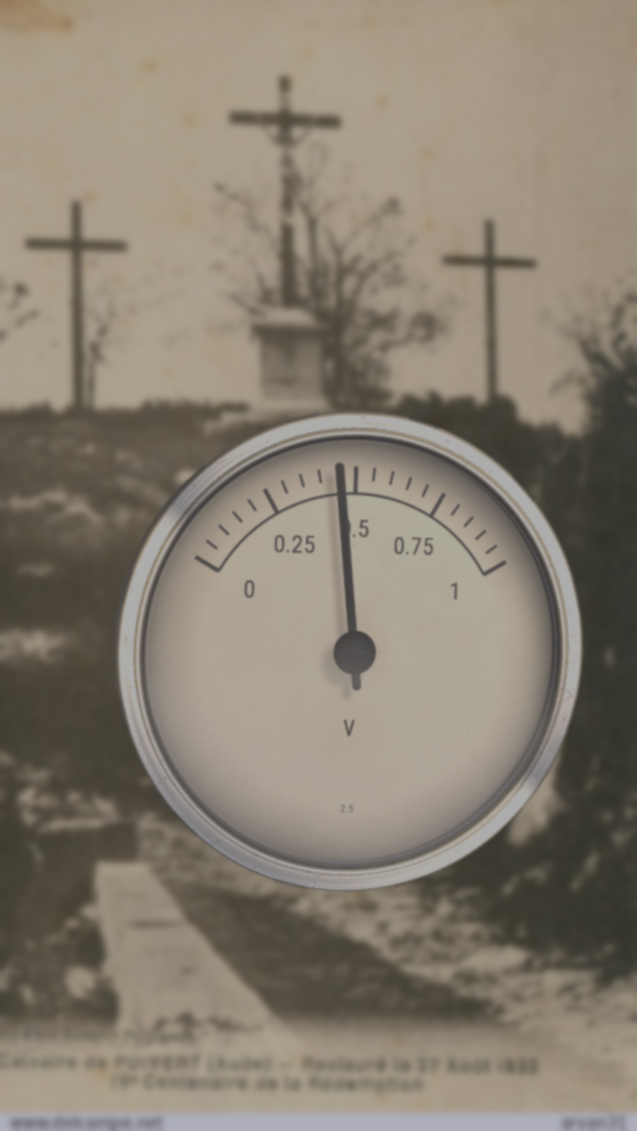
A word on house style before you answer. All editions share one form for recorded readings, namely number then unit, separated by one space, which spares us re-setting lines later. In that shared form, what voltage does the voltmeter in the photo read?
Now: 0.45 V
